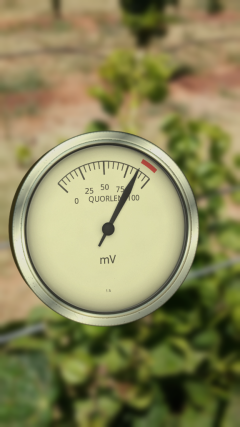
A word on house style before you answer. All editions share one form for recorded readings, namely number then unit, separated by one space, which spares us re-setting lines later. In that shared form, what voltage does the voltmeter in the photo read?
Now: 85 mV
